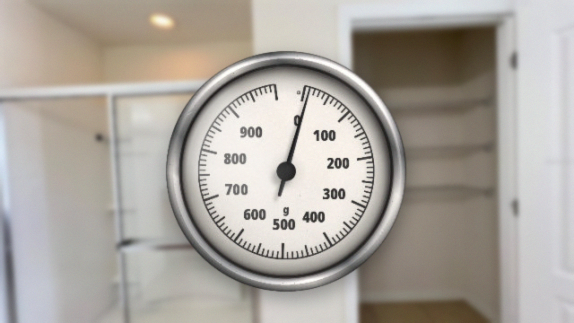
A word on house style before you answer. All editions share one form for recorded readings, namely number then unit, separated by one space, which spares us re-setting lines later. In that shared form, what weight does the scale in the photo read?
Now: 10 g
